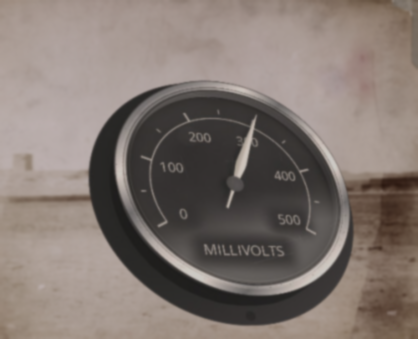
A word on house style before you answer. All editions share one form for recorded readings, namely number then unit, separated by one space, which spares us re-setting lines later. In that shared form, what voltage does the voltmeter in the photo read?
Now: 300 mV
